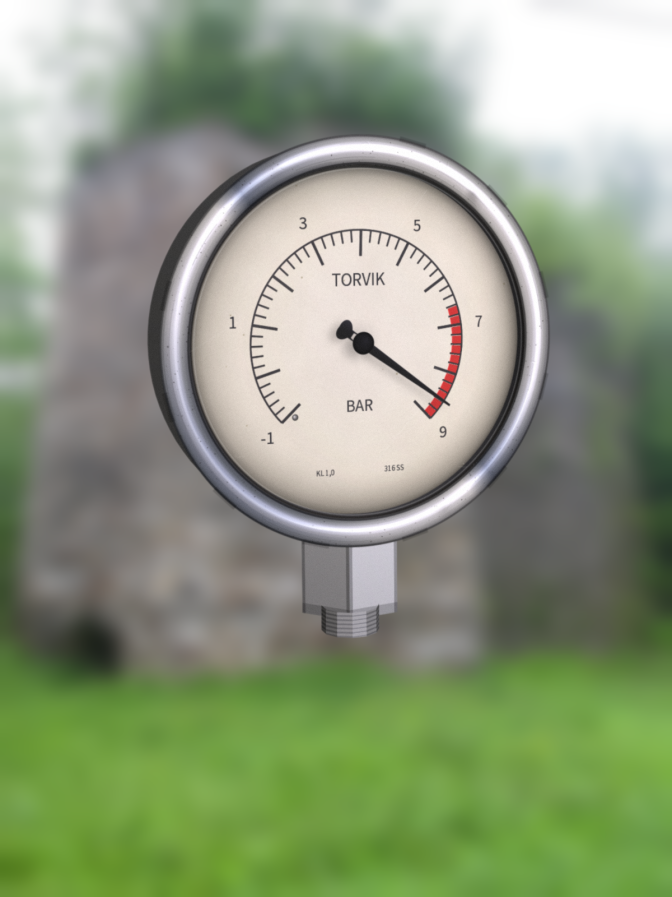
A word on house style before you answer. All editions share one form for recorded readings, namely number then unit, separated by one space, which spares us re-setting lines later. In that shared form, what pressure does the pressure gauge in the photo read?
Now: 8.6 bar
